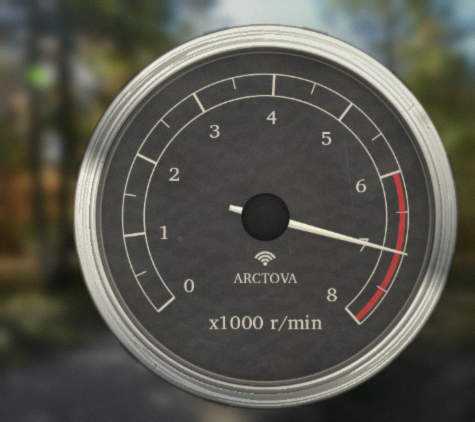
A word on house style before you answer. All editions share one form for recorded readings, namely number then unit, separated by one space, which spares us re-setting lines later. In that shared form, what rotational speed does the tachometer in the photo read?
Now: 7000 rpm
